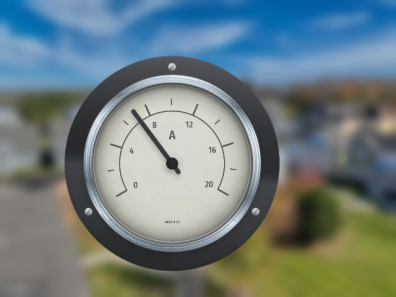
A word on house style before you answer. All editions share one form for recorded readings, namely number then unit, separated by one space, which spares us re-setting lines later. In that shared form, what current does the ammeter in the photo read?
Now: 7 A
